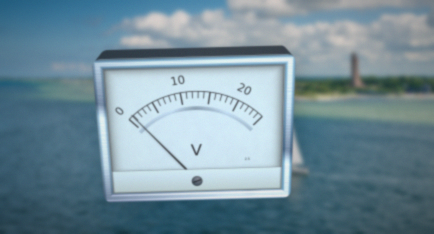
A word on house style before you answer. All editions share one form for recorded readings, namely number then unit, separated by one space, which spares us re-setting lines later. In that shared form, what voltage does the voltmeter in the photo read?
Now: 1 V
